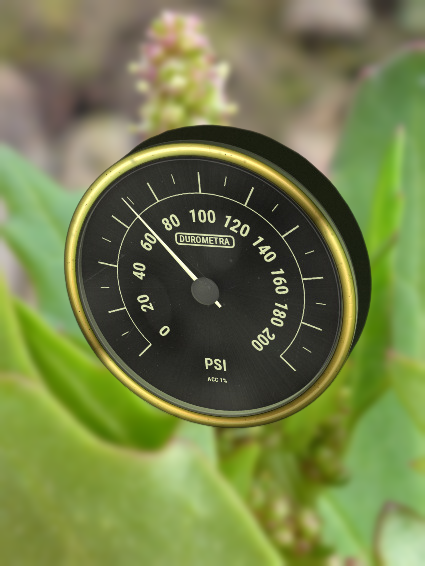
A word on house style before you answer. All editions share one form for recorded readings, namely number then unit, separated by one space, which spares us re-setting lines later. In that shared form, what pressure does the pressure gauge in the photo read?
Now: 70 psi
